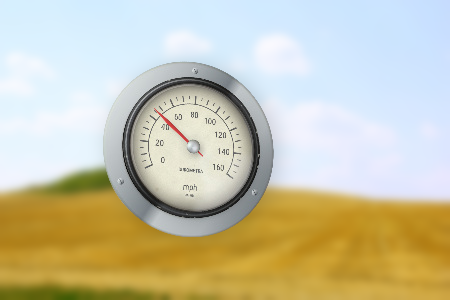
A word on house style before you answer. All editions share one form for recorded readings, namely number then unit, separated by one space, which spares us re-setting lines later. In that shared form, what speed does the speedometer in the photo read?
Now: 45 mph
